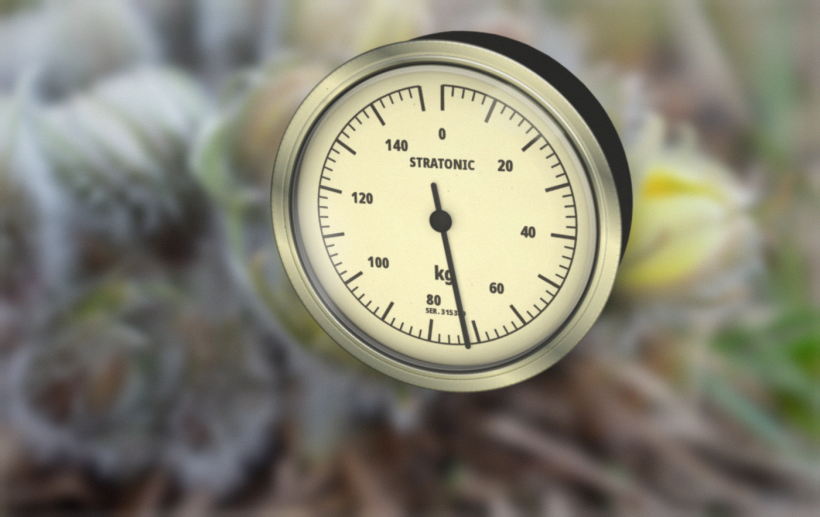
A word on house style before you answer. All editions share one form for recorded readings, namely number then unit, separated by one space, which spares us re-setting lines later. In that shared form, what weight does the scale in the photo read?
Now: 72 kg
